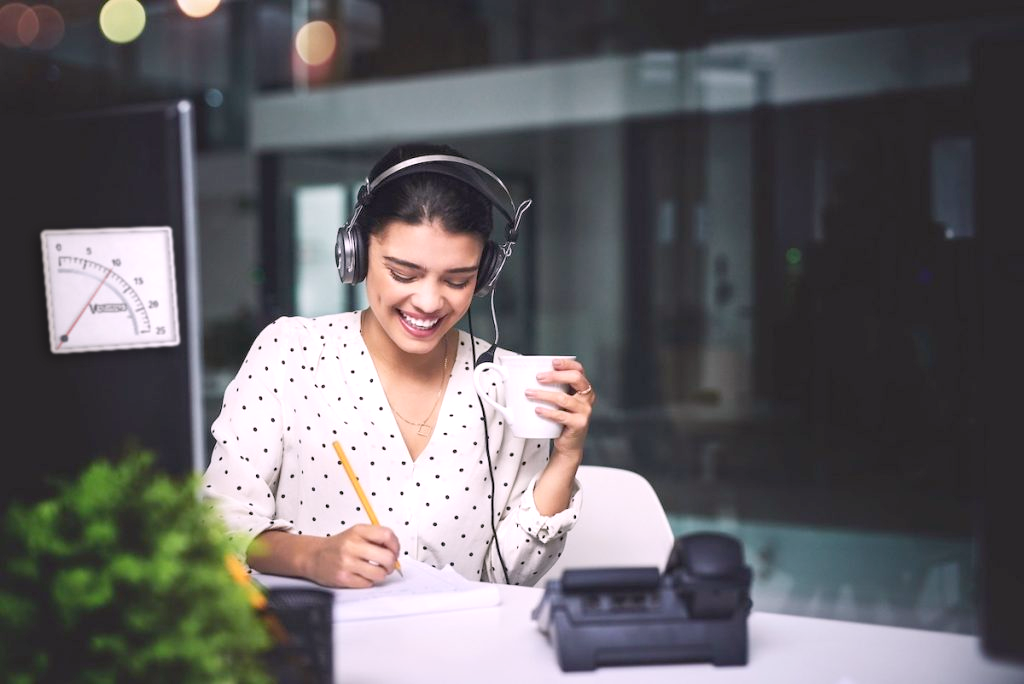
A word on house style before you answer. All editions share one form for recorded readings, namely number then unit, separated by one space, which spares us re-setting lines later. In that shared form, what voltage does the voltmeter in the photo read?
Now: 10 V
